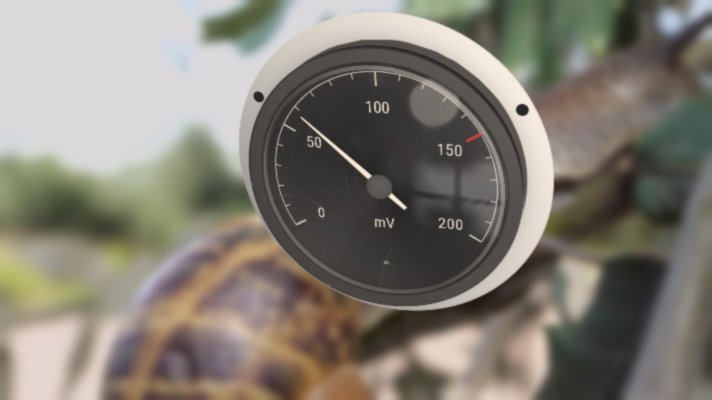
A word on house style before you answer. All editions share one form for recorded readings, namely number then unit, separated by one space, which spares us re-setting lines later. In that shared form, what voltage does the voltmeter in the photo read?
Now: 60 mV
